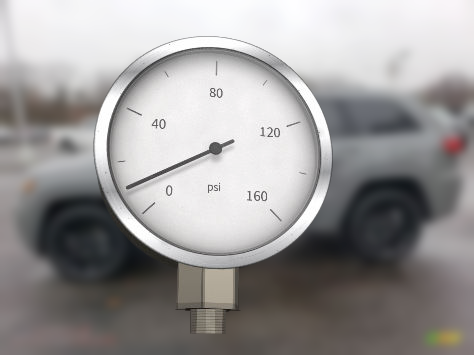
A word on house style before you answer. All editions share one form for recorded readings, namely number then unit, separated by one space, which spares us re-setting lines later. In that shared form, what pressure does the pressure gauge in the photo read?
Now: 10 psi
